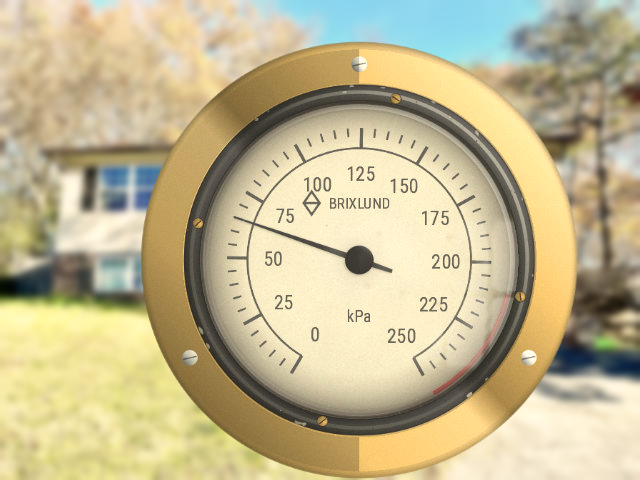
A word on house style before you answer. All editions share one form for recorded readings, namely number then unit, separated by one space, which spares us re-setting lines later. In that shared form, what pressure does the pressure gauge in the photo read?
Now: 65 kPa
